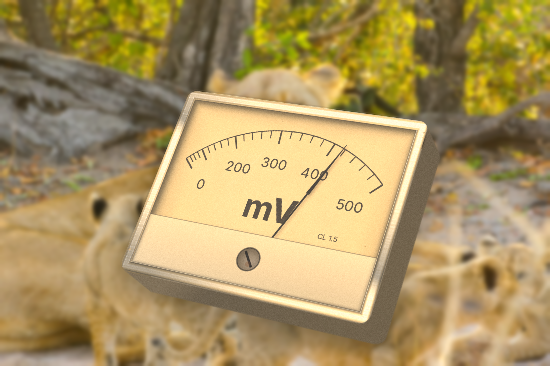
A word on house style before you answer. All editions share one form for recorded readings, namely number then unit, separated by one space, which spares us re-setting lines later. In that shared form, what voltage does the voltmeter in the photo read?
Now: 420 mV
